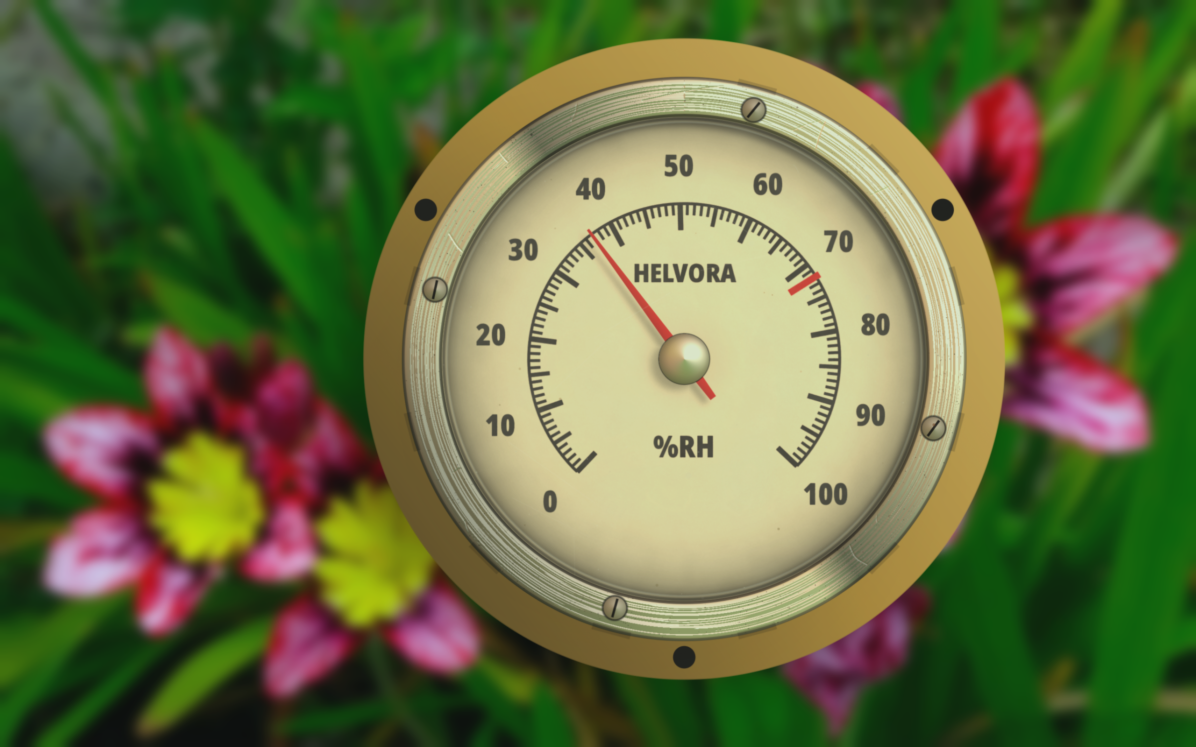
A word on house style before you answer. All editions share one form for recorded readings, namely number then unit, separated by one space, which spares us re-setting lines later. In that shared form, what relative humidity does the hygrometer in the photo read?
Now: 37 %
